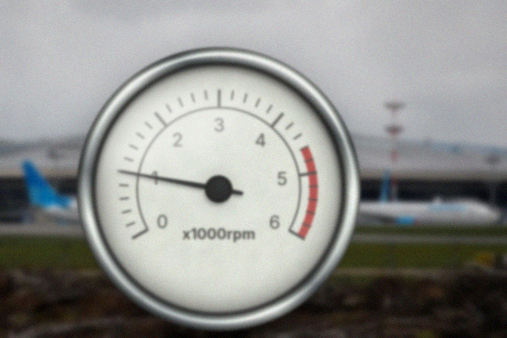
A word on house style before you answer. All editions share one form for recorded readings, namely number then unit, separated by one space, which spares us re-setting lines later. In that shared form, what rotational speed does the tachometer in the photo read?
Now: 1000 rpm
